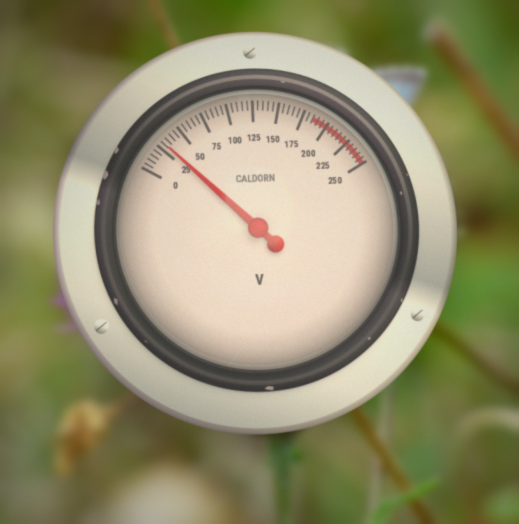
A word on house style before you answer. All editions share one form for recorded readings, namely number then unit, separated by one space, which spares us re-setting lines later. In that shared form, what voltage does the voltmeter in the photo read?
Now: 30 V
